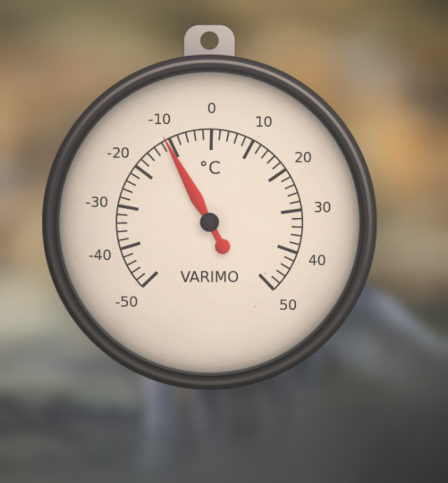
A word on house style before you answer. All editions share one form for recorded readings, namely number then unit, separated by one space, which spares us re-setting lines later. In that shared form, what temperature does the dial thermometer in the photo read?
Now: -11 °C
